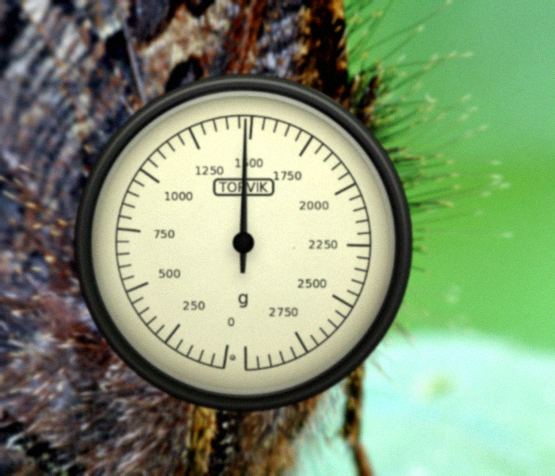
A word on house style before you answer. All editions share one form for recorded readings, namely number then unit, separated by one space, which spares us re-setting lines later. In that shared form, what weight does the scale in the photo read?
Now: 1475 g
